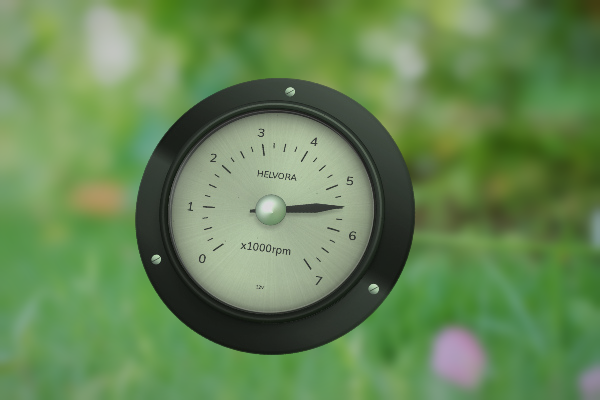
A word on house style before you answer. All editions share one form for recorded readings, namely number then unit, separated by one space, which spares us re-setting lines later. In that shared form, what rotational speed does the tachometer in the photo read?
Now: 5500 rpm
